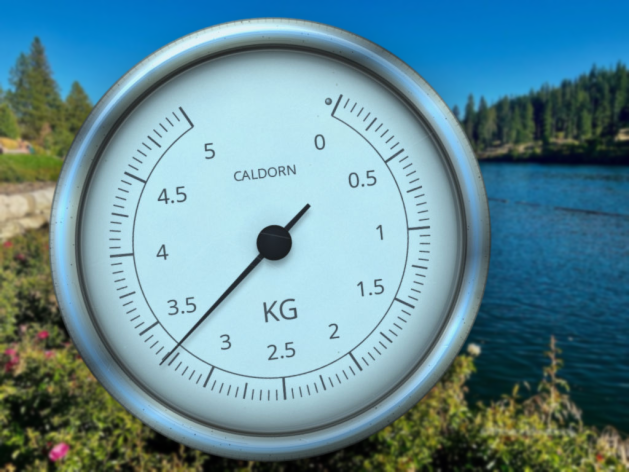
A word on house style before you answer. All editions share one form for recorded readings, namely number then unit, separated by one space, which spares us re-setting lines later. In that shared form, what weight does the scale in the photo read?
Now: 3.3 kg
